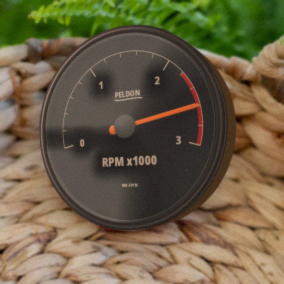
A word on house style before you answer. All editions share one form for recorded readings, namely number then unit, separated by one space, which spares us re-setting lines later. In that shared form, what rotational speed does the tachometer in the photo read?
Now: 2600 rpm
